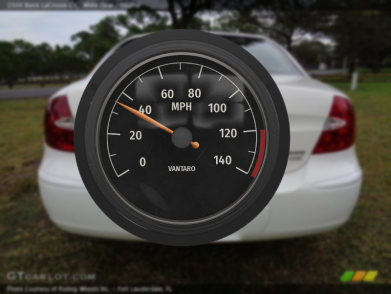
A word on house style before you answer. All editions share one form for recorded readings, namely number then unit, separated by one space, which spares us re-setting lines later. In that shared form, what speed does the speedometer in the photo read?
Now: 35 mph
